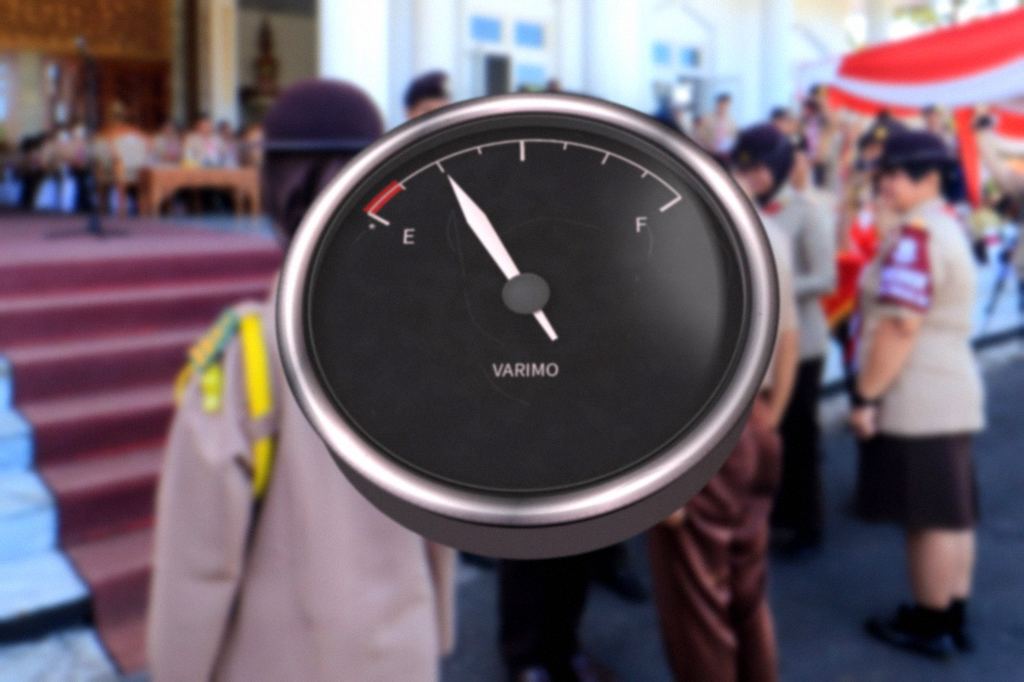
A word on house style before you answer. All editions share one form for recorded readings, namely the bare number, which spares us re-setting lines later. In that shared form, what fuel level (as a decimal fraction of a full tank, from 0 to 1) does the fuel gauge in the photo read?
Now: 0.25
